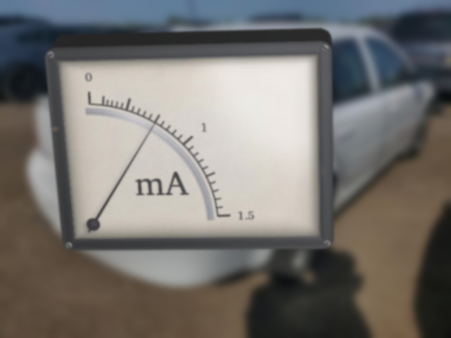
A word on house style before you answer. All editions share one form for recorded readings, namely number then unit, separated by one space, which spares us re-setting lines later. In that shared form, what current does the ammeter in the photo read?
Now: 0.75 mA
